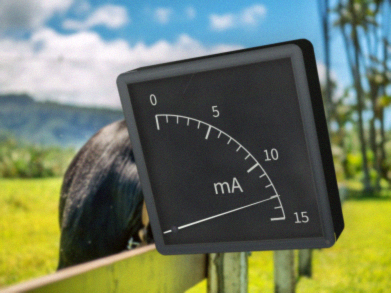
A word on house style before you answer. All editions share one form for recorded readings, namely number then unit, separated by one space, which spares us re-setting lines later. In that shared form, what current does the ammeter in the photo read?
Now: 13 mA
